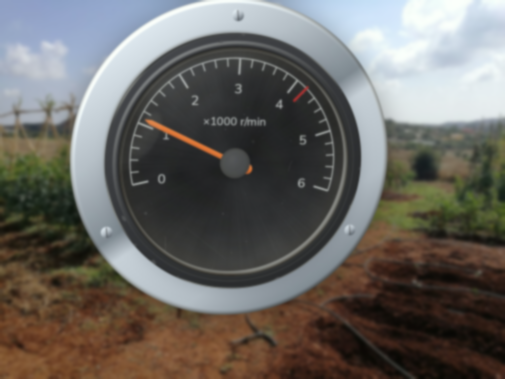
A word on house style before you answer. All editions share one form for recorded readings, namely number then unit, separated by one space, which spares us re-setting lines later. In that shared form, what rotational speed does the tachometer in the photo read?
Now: 1100 rpm
